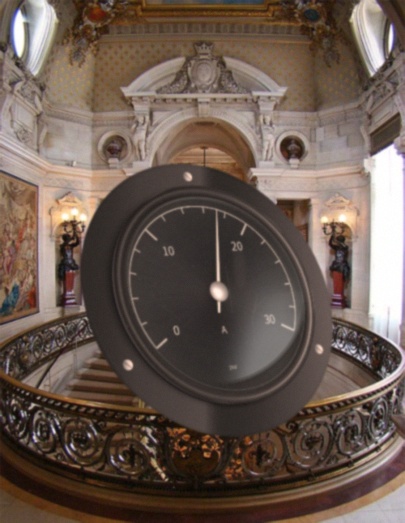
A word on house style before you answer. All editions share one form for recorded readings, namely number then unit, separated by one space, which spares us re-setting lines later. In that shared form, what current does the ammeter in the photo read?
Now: 17 A
